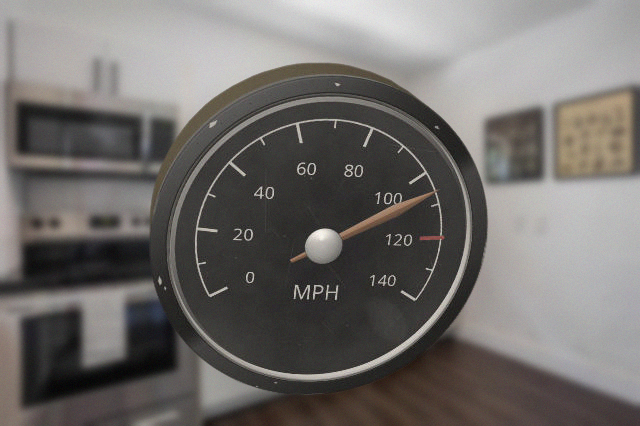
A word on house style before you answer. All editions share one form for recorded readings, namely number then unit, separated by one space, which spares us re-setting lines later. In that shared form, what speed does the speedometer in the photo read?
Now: 105 mph
